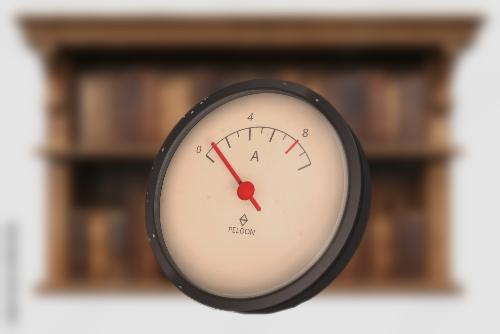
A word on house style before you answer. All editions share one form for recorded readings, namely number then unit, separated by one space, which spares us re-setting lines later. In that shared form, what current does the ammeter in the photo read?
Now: 1 A
